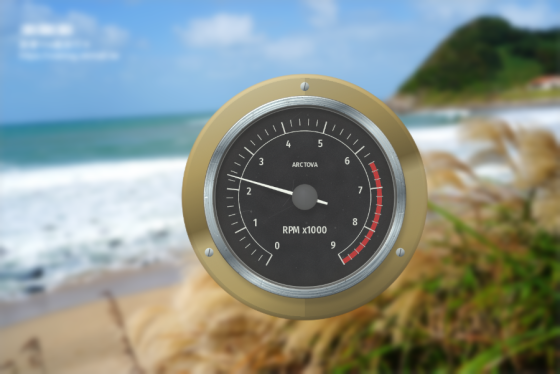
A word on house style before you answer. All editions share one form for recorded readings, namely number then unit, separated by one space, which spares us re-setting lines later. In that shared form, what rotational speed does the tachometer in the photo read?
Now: 2300 rpm
